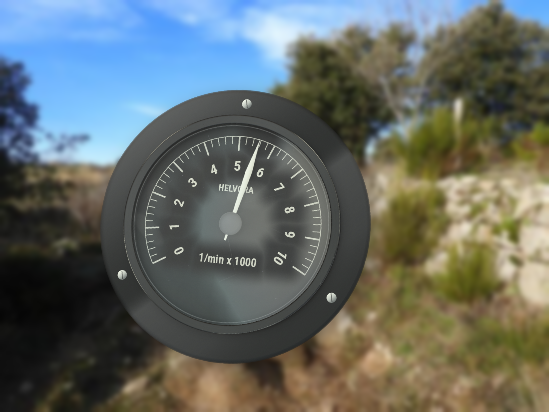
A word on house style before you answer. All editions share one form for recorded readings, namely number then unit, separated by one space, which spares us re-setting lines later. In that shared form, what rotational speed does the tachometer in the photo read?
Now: 5600 rpm
